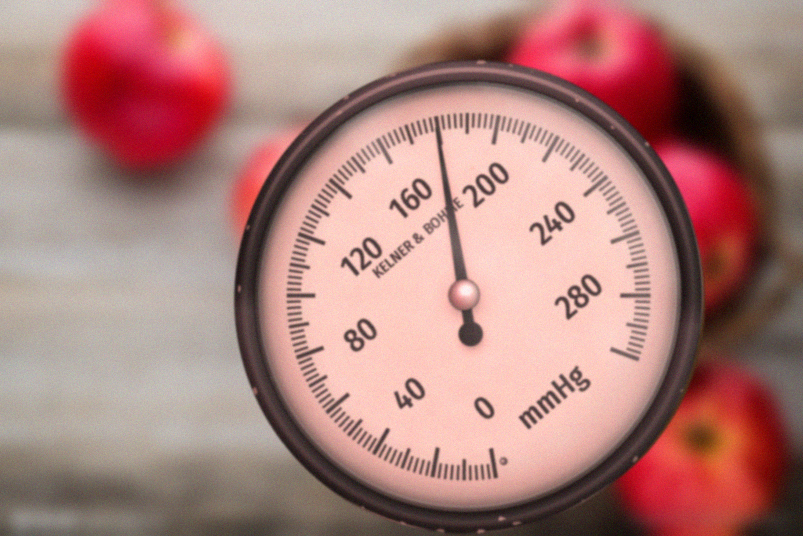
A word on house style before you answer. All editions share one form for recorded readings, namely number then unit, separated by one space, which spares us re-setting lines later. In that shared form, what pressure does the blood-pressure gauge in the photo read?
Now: 180 mmHg
